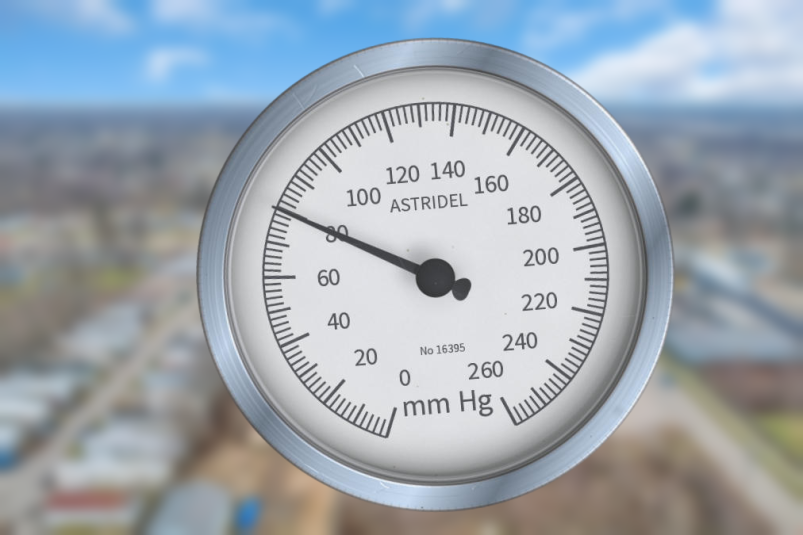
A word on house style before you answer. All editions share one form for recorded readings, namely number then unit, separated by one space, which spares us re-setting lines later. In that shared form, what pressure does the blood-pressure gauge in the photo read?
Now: 80 mmHg
